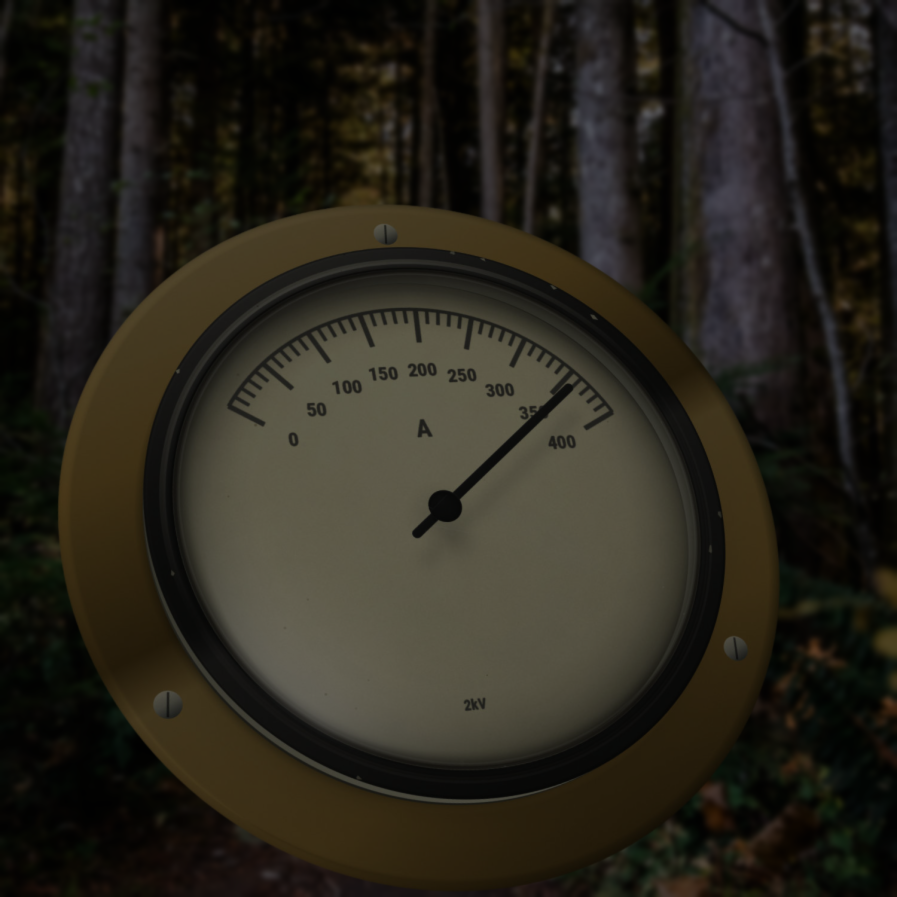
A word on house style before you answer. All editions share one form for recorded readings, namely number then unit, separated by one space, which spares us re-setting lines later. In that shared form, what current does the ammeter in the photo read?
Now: 360 A
